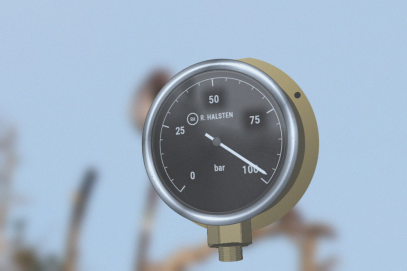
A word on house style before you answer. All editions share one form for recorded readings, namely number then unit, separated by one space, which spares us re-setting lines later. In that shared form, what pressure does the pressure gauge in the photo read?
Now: 97.5 bar
